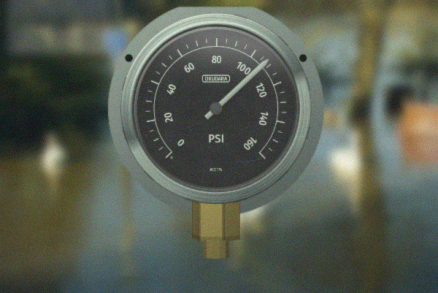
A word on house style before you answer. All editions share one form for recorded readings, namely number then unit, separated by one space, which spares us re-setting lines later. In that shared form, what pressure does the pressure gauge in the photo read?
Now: 107.5 psi
